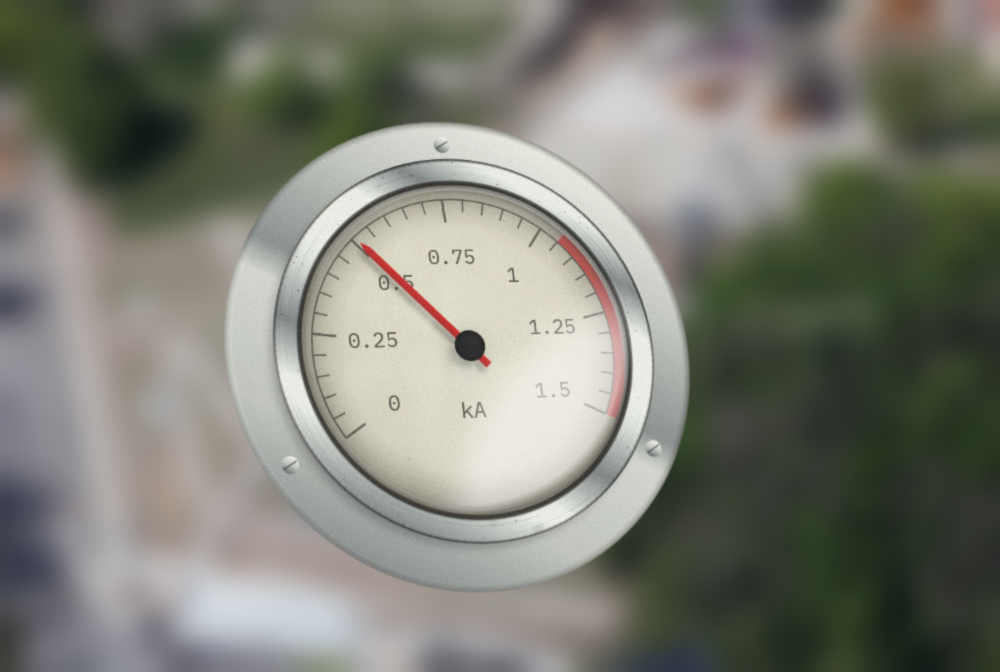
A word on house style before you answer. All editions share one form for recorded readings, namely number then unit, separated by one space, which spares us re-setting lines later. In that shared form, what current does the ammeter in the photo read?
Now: 0.5 kA
